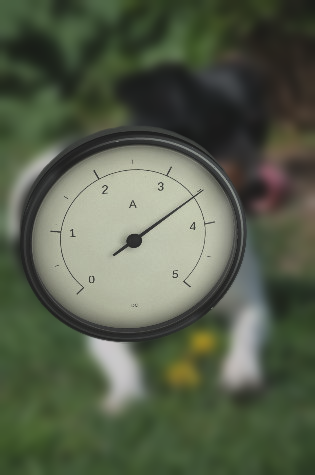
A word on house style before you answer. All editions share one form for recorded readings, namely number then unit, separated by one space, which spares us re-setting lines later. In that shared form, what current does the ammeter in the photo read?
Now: 3.5 A
